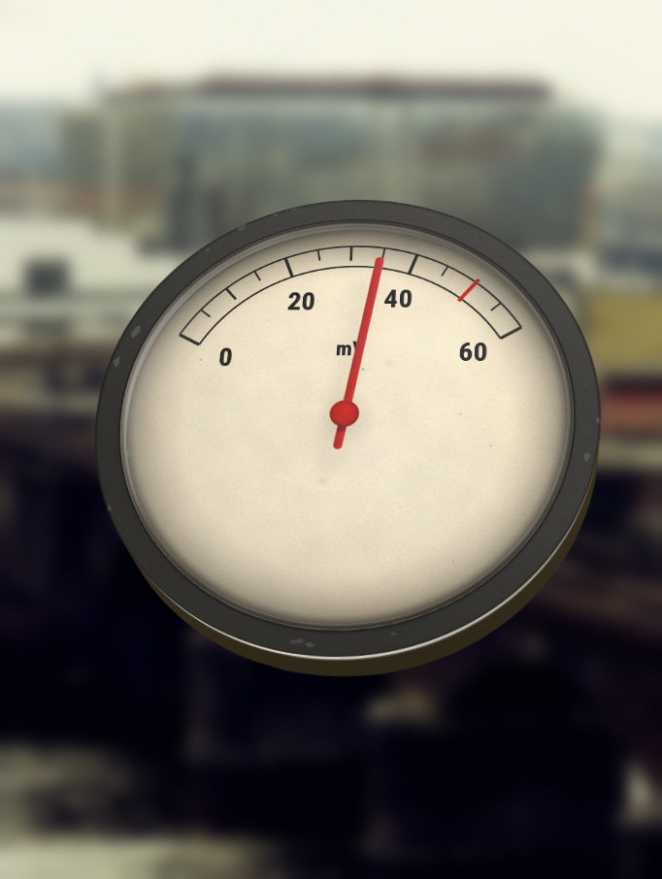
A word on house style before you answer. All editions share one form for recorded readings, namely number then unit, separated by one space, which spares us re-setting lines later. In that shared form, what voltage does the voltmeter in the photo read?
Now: 35 mV
